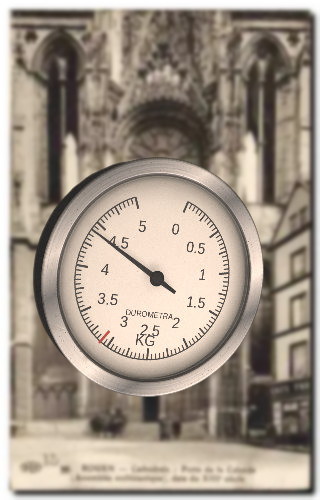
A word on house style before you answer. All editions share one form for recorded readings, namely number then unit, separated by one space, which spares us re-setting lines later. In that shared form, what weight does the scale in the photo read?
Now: 4.4 kg
